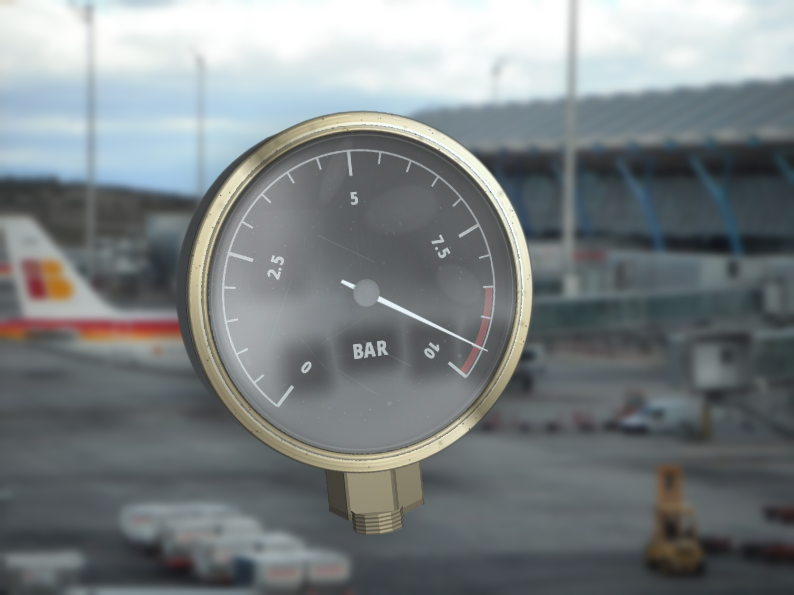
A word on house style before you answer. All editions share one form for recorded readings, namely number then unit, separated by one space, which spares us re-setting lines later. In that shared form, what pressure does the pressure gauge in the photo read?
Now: 9.5 bar
